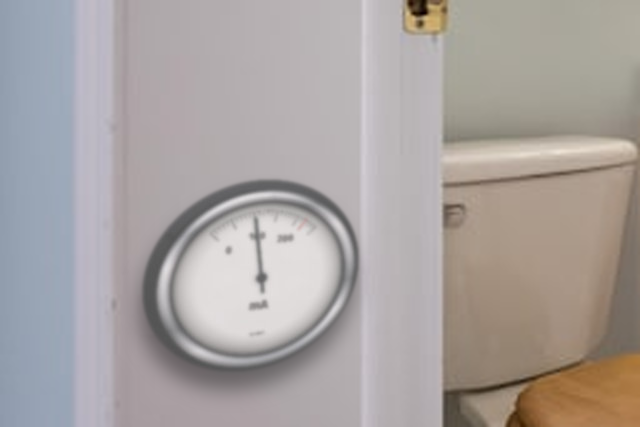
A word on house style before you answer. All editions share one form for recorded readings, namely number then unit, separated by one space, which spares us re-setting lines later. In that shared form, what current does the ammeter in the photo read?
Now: 100 mA
